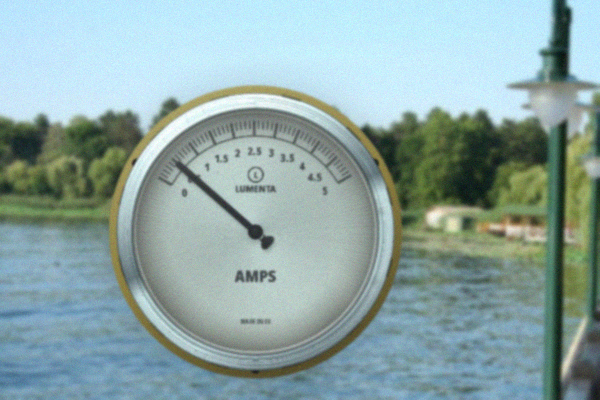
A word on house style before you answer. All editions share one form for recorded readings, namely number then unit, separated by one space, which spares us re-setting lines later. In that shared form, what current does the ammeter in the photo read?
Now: 0.5 A
